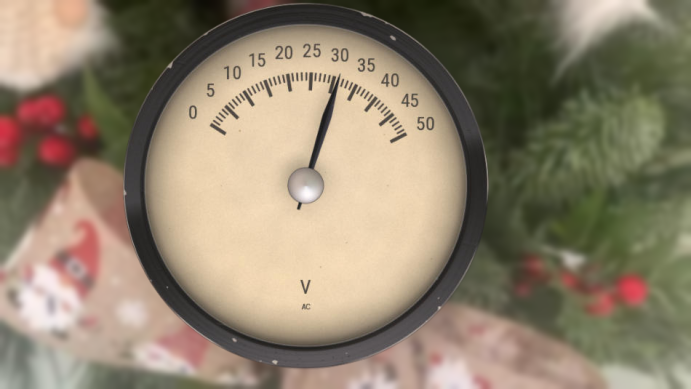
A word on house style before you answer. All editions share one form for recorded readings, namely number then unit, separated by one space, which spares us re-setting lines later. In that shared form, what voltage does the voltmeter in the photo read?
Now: 31 V
